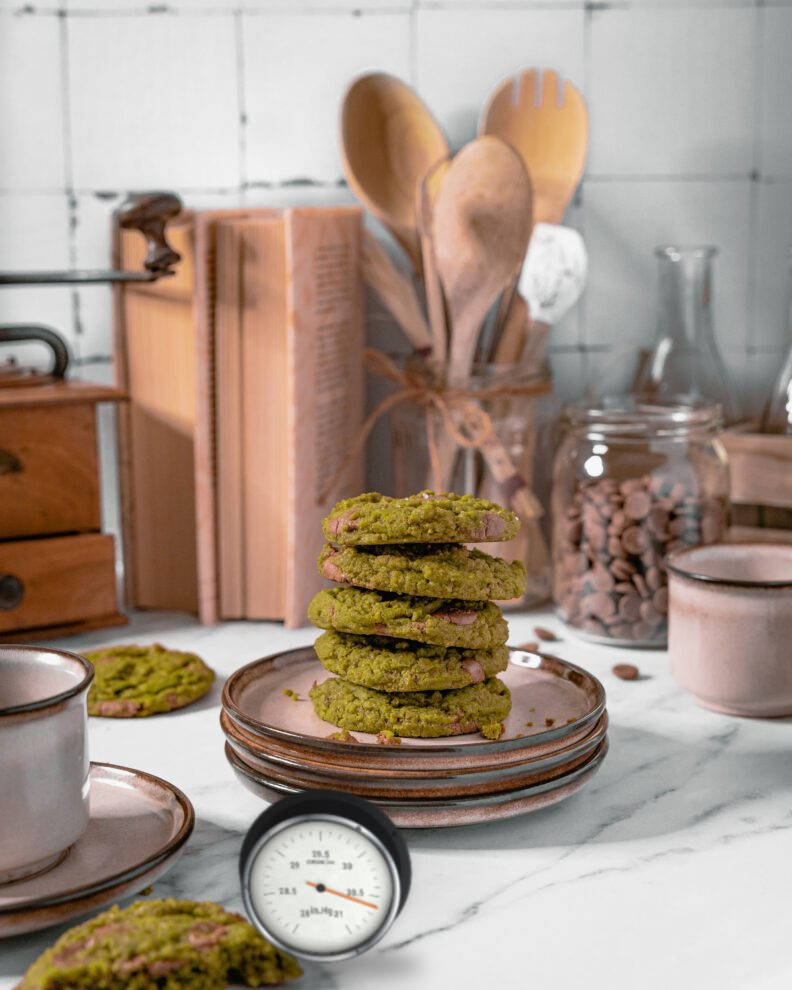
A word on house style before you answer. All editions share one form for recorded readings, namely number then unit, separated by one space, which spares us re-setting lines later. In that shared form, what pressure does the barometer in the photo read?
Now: 30.6 inHg
